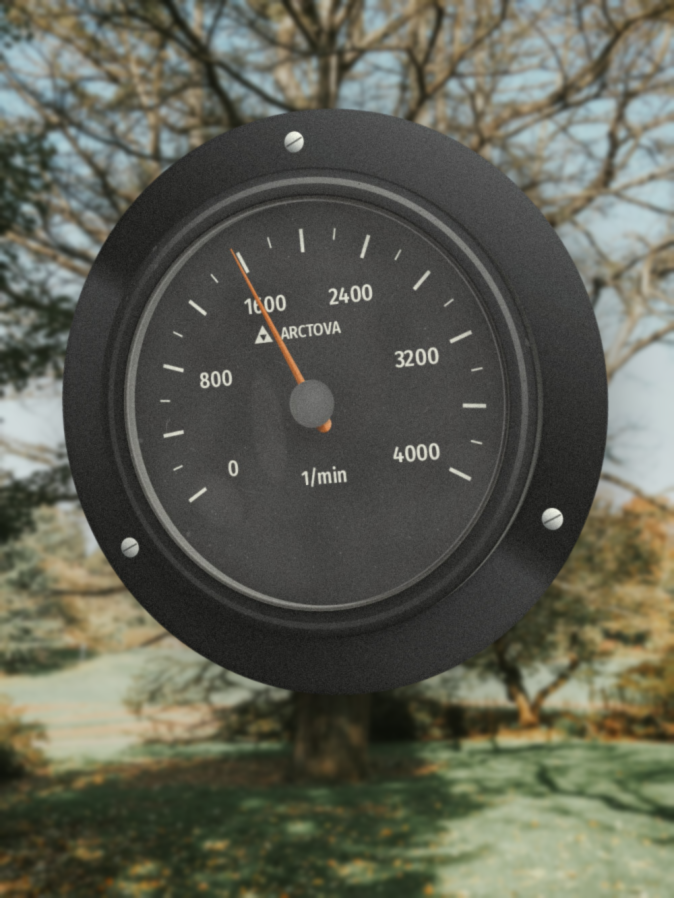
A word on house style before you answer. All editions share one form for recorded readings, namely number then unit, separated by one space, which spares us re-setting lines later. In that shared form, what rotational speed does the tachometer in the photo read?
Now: 1600 rpm
